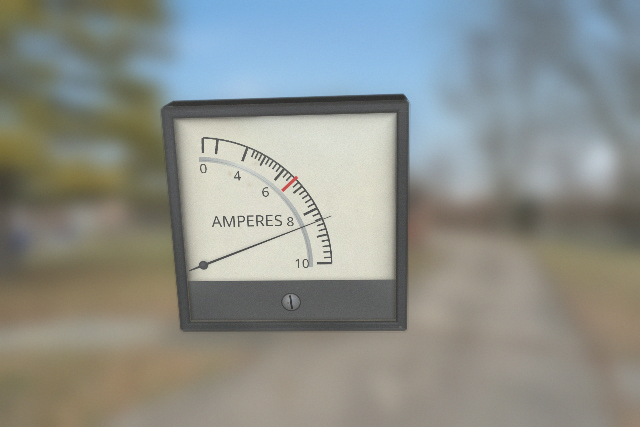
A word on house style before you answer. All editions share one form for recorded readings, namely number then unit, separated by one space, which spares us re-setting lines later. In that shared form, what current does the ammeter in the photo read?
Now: 8.4 A
